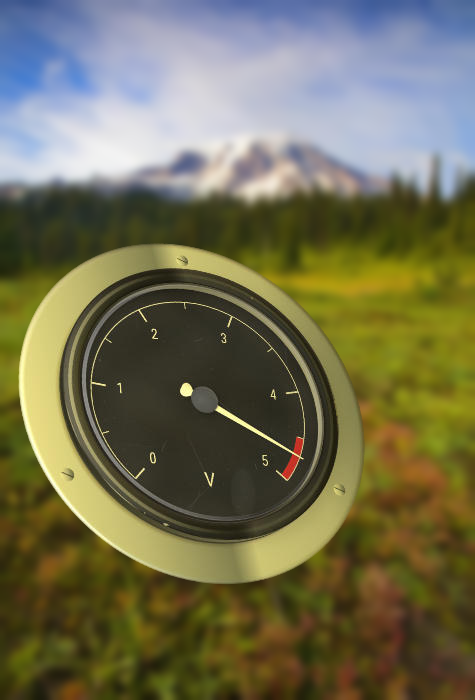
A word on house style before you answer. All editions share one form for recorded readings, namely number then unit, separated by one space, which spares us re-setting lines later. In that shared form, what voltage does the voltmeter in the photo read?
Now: 4.75 V
